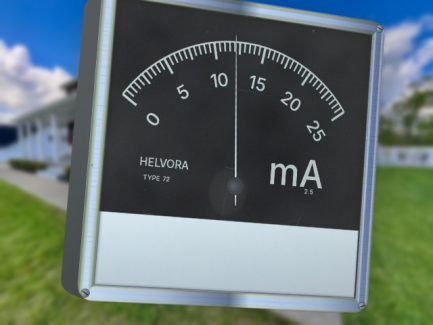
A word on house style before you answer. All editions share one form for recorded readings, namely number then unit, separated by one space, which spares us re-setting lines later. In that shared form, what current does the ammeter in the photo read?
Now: 12 mA
